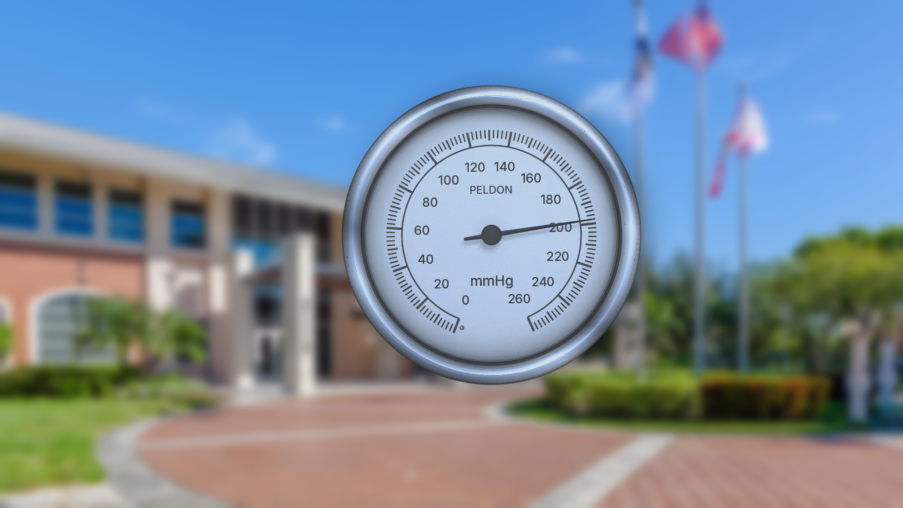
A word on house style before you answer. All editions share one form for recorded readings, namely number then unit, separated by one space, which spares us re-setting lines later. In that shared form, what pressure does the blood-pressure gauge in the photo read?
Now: 198 mmHg
